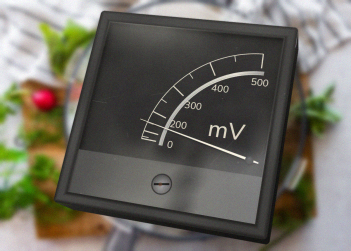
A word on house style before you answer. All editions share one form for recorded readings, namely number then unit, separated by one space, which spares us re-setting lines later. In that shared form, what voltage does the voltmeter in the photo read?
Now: 150 mV
